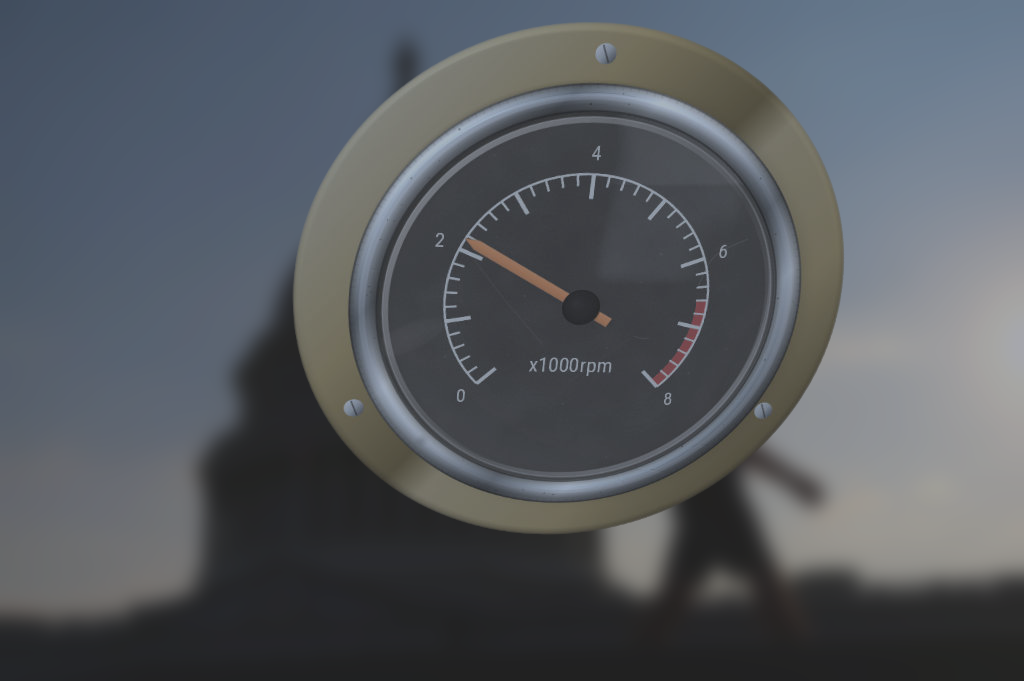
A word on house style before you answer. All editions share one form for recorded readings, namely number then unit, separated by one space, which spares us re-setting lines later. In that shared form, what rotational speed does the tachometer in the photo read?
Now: 2200 rpm
